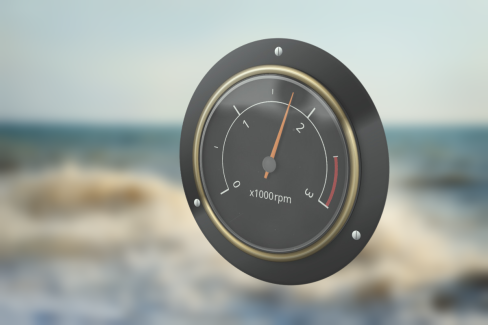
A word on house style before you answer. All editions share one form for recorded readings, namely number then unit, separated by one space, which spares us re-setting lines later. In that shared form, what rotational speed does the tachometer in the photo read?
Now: 1750 rpm
